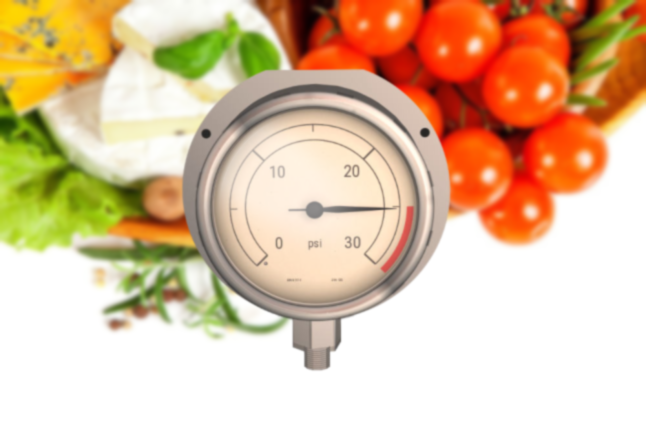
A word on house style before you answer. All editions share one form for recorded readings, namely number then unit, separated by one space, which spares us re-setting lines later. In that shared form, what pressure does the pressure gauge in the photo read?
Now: 25 psi
